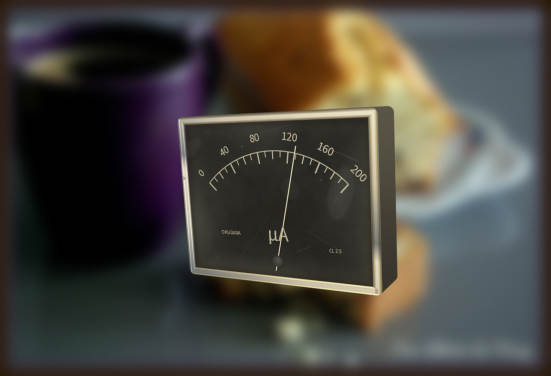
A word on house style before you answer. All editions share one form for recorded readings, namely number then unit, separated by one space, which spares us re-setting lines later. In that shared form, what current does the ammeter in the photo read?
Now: 130 µA
